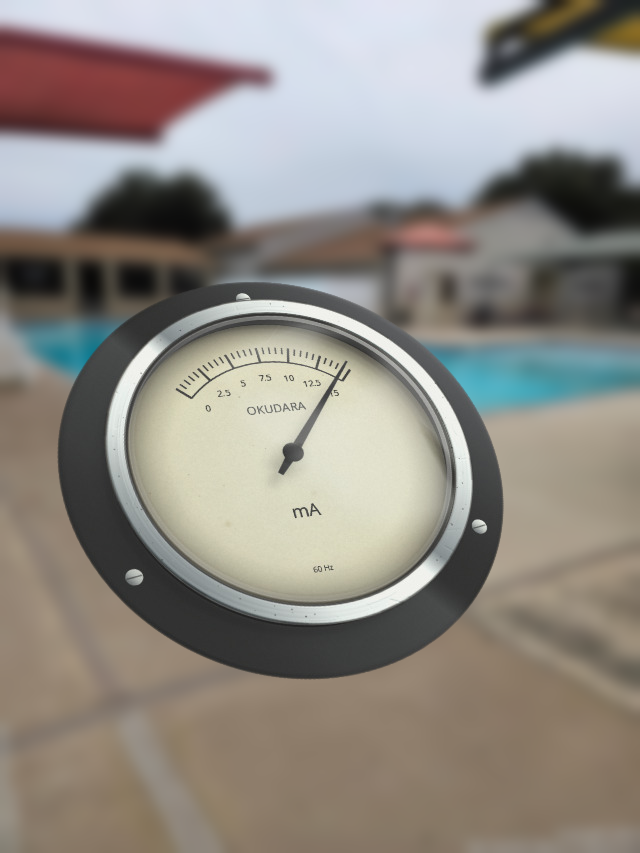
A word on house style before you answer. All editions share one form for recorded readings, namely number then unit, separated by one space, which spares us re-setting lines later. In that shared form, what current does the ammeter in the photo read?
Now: 14.5 mA
